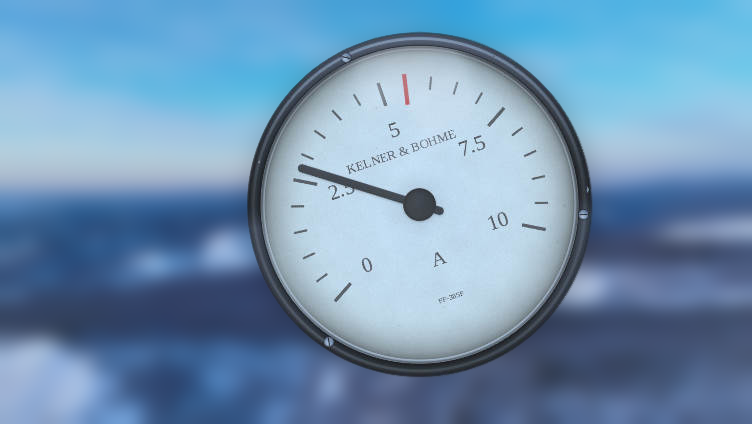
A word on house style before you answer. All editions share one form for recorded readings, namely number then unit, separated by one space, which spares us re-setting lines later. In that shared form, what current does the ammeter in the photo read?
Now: 2.75 A
